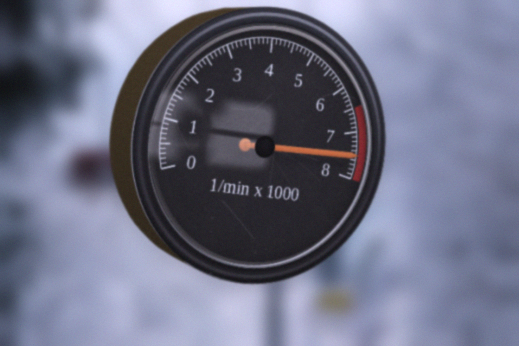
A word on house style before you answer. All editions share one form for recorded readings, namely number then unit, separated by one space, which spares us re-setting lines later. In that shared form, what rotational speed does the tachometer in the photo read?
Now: 7500 rpm
